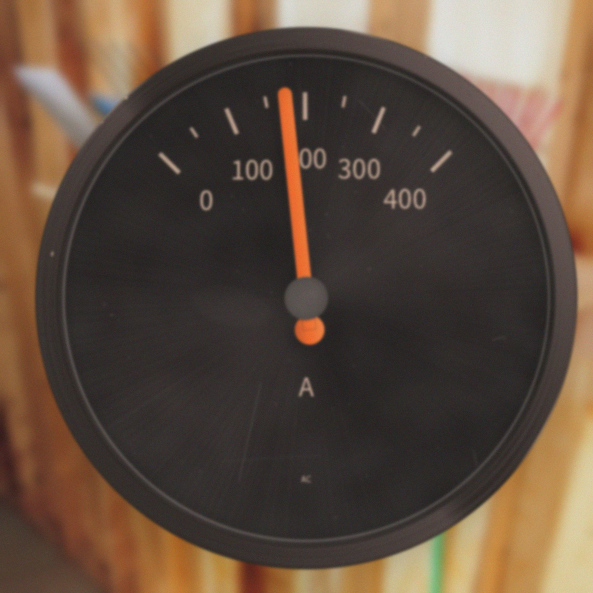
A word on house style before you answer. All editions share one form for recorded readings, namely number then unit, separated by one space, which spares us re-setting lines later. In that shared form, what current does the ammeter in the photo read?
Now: 175 A
